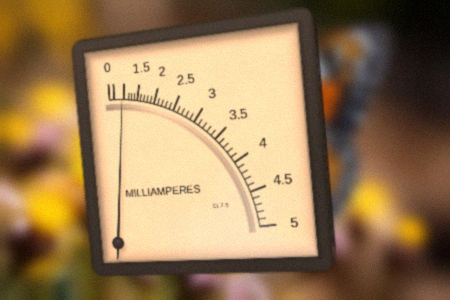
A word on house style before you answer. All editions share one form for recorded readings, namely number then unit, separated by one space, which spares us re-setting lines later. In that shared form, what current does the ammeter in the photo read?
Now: 1 mA
